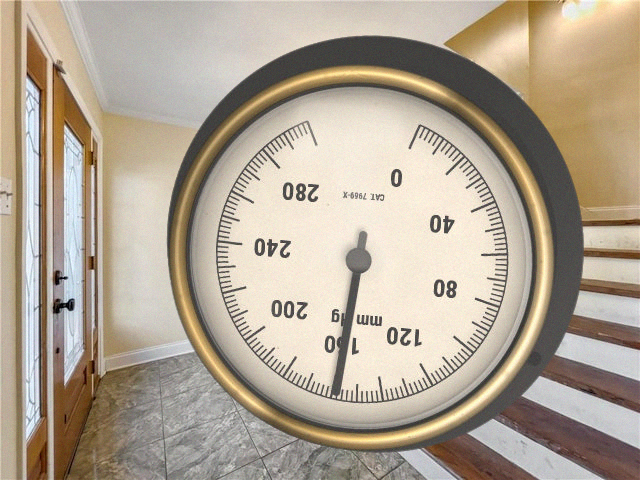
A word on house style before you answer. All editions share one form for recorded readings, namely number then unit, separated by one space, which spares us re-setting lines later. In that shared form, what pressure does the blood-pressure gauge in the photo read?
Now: 158 mmHg
